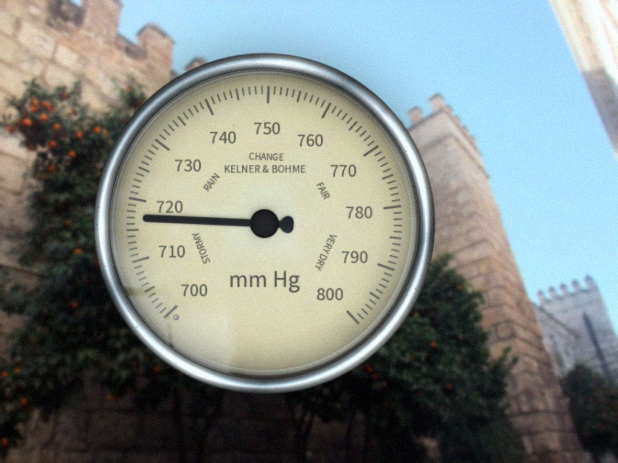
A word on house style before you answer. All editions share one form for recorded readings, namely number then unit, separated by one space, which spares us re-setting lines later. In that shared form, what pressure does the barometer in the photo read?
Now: 717 mmHg
